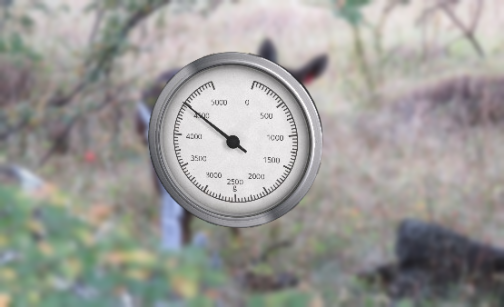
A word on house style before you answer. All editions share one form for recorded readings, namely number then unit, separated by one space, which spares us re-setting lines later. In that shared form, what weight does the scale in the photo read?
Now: 4500 g
